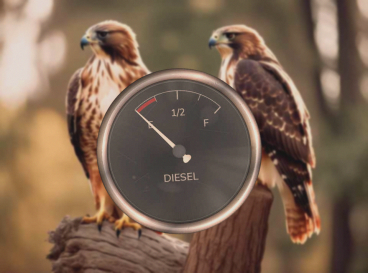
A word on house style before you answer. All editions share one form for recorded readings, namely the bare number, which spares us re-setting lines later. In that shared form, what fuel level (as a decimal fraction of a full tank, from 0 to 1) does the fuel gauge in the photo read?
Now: 0
